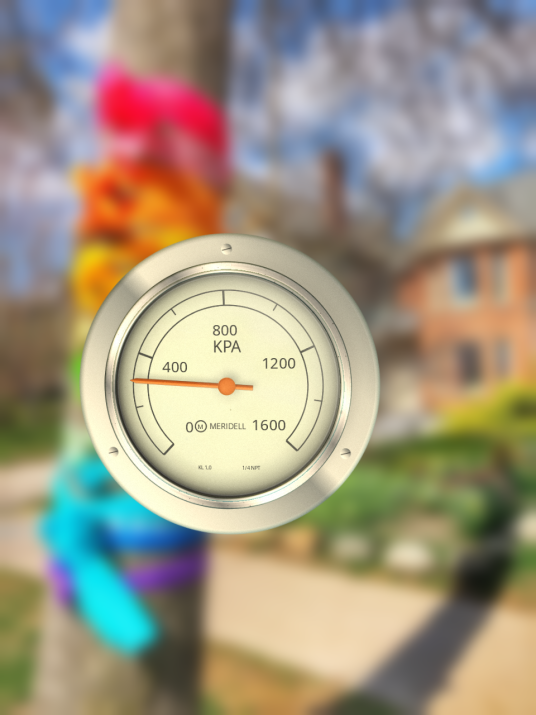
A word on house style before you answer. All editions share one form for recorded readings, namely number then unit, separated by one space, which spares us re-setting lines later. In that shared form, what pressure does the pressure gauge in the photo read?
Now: 300 kPa
